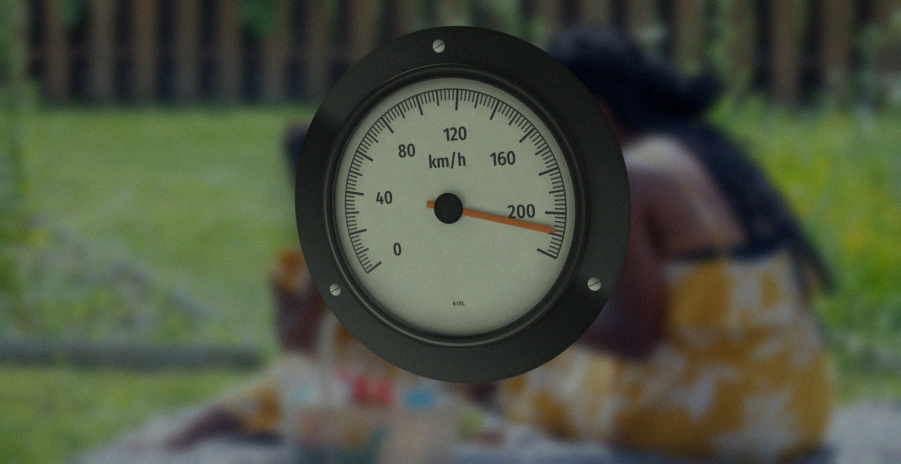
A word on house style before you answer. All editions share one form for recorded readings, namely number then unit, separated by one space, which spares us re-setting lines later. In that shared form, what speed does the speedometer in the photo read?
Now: 208 km/h
